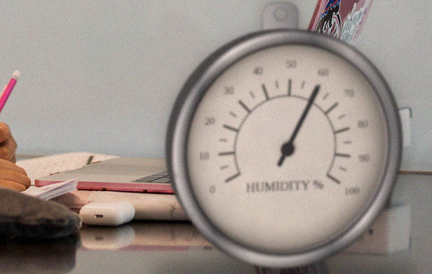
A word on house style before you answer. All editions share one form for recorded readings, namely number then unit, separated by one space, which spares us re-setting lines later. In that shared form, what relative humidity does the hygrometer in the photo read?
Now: 60 %
